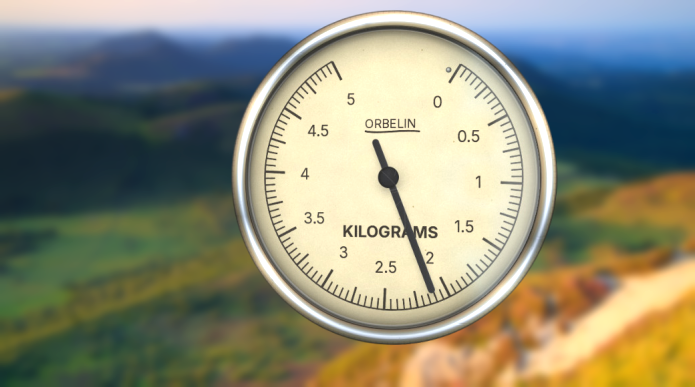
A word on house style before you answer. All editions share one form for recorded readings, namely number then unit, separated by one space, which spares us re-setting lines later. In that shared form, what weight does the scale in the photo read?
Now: 2.1 kg
